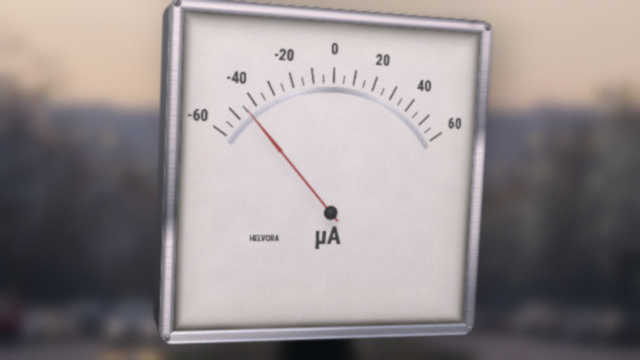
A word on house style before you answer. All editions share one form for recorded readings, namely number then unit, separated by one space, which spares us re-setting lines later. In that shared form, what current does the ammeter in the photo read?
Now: -45 µA
